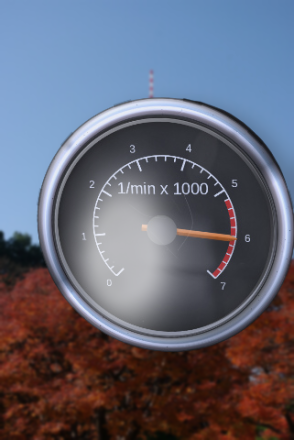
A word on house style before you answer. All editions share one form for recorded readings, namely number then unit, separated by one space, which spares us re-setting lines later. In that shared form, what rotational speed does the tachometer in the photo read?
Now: 6000 rpm
